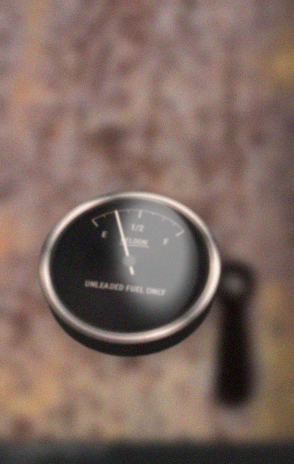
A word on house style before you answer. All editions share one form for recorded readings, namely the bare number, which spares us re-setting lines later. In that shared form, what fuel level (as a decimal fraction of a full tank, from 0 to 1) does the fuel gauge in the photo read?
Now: 0.25
